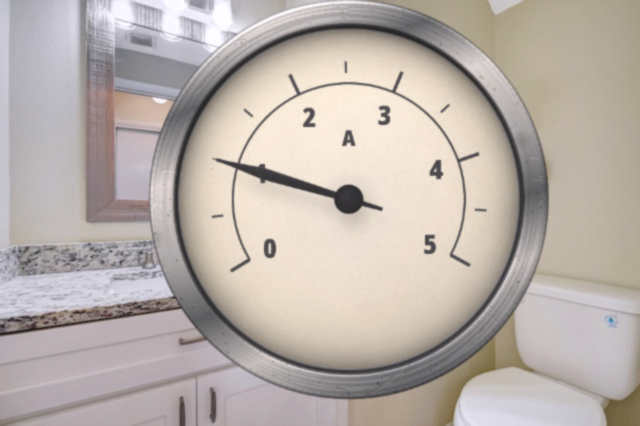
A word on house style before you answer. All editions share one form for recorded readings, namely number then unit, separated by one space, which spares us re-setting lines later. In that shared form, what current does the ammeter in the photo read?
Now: 1 A
